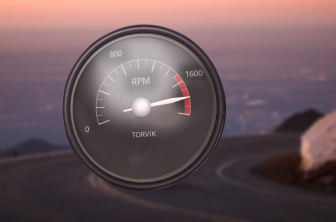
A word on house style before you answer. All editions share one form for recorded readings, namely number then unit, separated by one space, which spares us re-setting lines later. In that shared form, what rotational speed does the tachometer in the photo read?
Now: 1800 rpm
